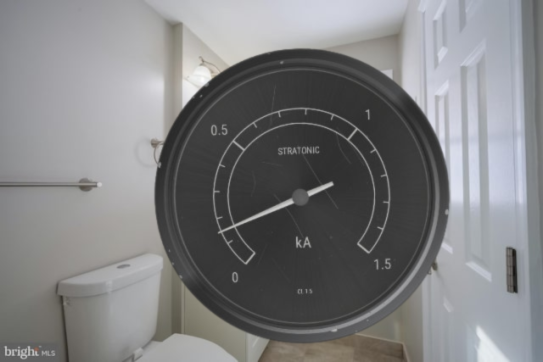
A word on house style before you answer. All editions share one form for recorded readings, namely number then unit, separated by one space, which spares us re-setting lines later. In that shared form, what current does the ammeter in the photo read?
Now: 0.15 kA
